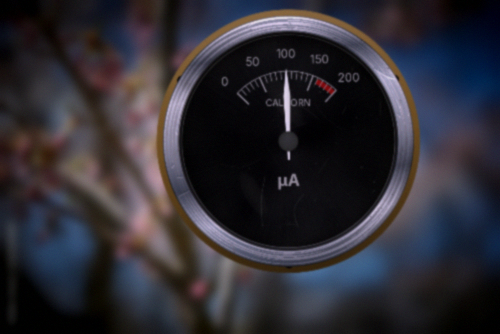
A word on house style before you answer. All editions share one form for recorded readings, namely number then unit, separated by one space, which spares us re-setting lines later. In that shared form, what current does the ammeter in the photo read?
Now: 100 µA
